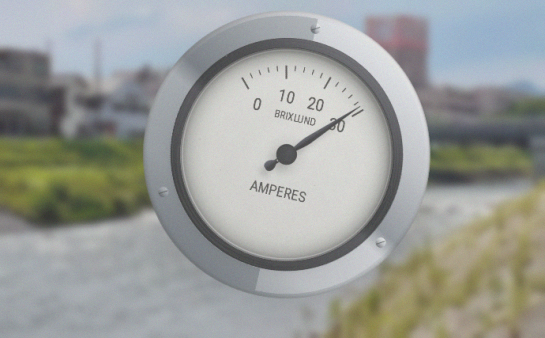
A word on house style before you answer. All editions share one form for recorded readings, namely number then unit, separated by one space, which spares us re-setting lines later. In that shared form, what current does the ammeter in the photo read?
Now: 29 A
